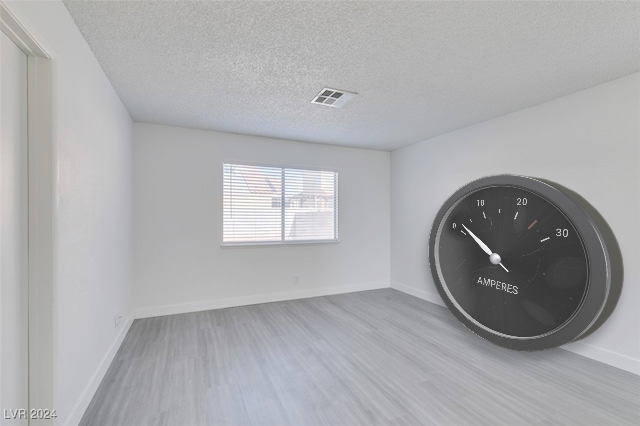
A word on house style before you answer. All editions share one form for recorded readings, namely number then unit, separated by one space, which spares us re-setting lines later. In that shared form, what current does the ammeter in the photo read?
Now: 2.5 A
